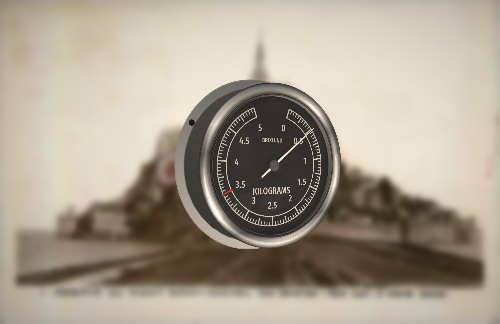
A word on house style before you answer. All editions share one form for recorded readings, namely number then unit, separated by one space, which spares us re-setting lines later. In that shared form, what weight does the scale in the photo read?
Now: 0.5 kg
